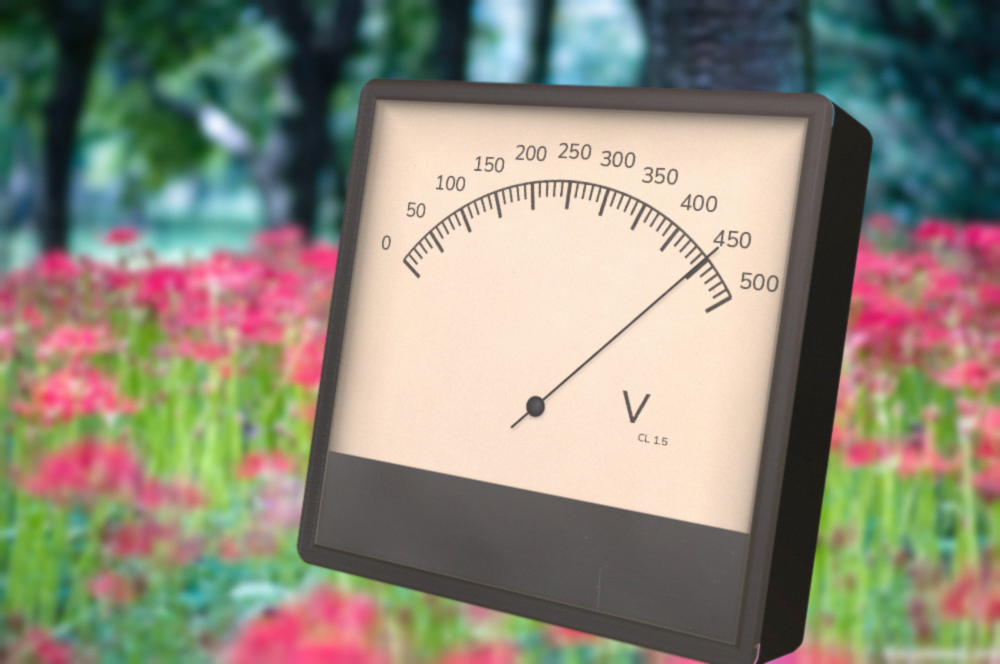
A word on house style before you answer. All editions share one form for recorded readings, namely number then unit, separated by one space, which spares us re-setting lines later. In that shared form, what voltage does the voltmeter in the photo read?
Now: 450 V
